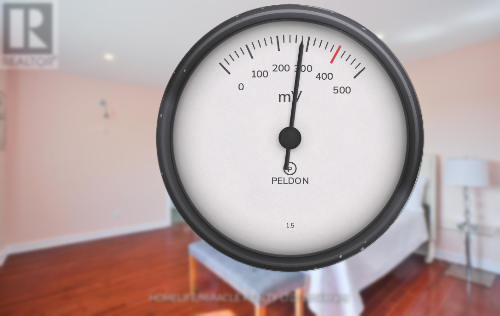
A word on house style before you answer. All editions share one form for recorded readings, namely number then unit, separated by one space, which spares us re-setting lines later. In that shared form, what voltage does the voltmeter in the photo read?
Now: 280 mV
